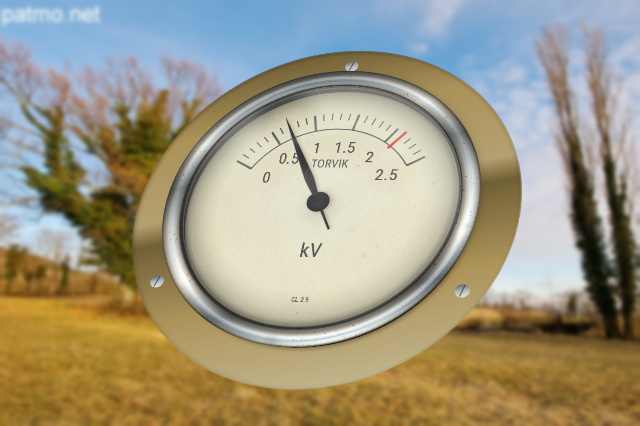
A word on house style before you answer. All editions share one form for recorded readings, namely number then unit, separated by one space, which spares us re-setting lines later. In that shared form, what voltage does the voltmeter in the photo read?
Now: 0.7 kV
